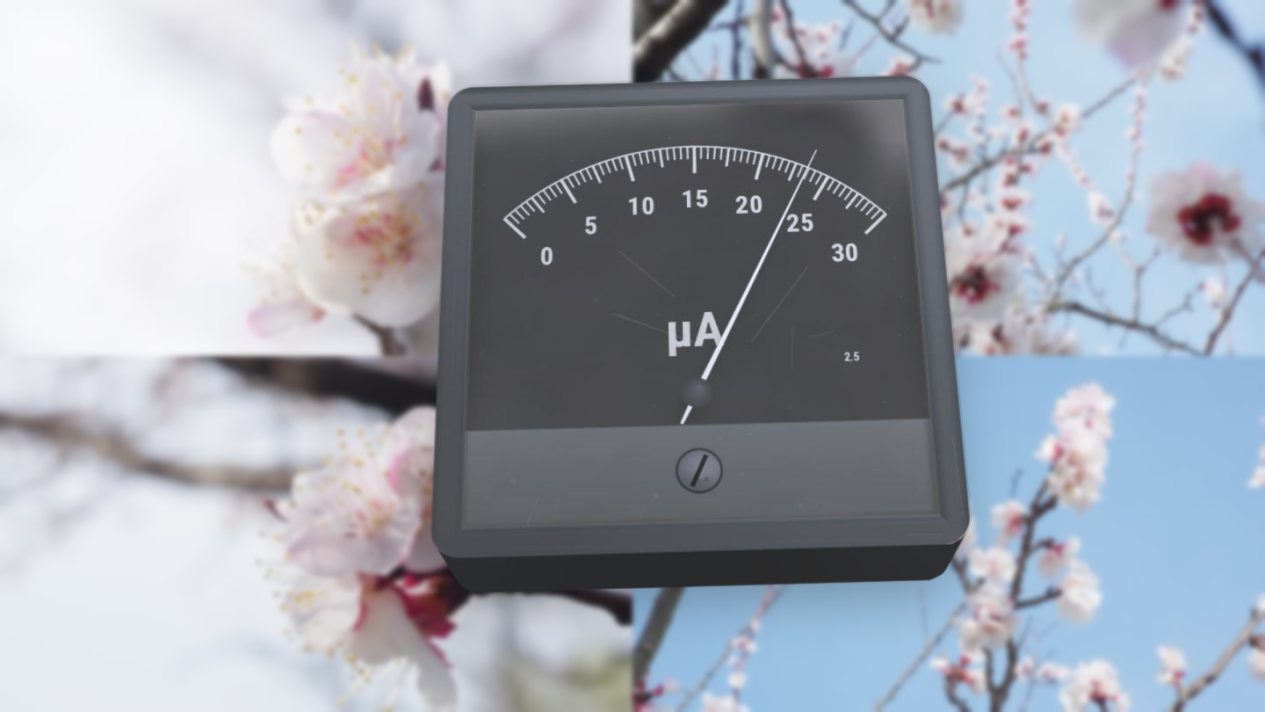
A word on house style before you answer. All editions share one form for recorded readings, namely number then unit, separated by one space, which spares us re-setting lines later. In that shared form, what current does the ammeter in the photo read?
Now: 23.5 µA
